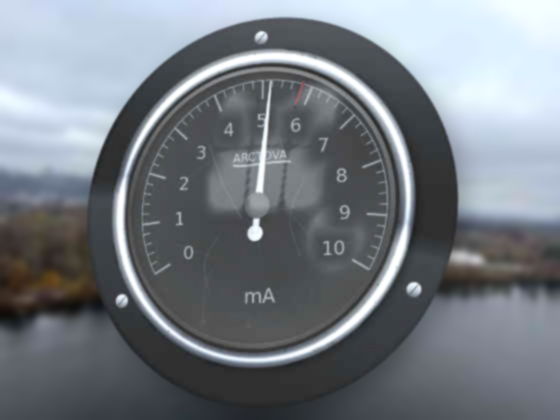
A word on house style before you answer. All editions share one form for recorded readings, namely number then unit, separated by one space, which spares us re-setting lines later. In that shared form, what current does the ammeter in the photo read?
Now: 5.2 mA
